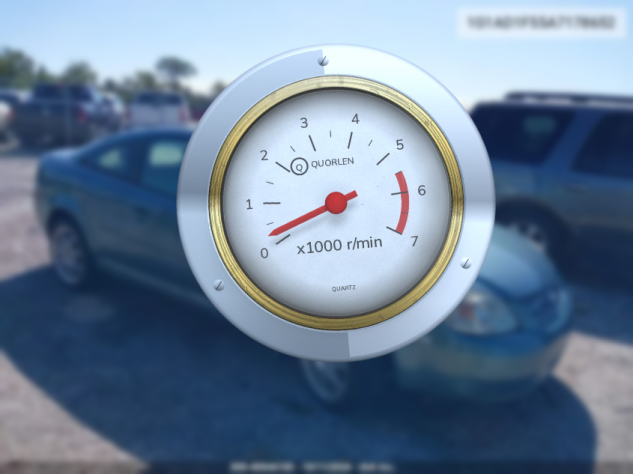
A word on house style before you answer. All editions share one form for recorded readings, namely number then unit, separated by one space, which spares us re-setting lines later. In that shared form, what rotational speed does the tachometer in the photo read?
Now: 250 rpm
